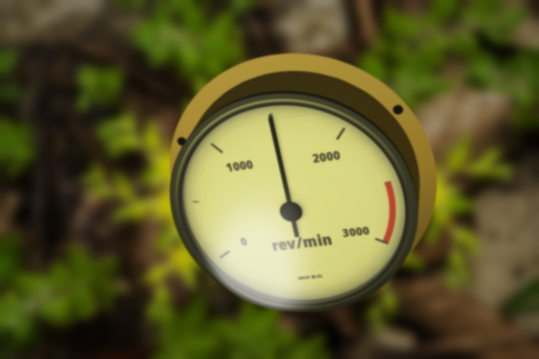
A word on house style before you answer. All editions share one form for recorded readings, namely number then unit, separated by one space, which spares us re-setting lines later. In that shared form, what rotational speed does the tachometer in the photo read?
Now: 1500 rpm
